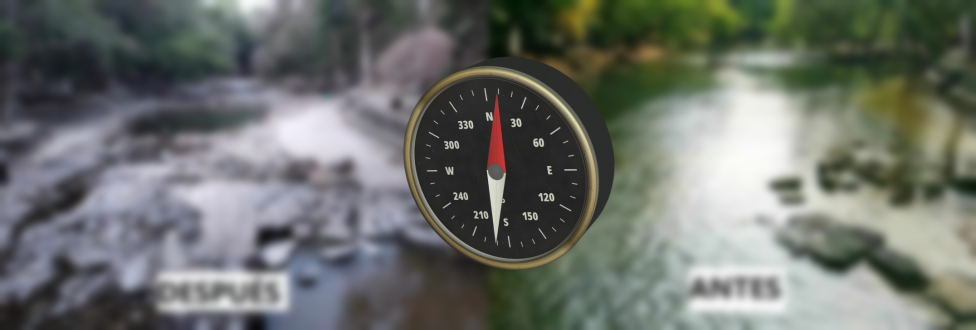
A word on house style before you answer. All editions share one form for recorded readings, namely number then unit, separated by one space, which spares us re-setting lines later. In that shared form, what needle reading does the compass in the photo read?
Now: 10 °
